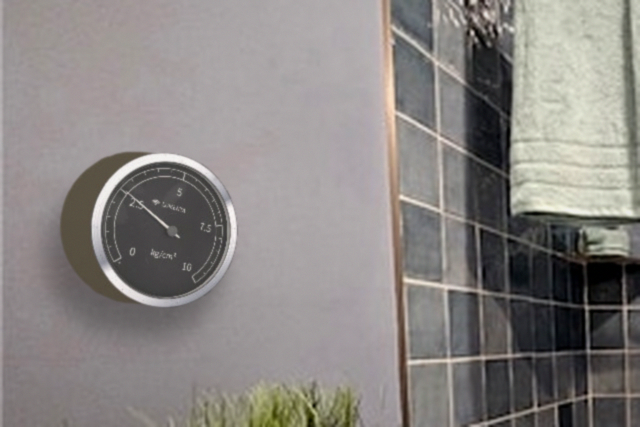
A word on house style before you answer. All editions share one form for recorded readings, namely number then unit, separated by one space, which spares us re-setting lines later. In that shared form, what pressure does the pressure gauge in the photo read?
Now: 2.5 kg/cm²
